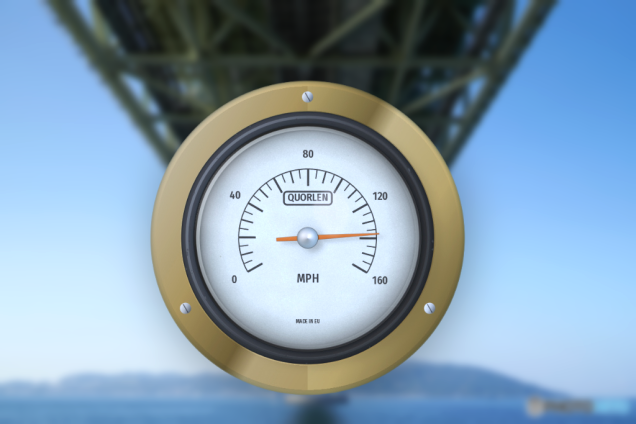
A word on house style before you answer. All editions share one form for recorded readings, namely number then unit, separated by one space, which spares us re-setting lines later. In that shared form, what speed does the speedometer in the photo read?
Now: 137.5 mph
